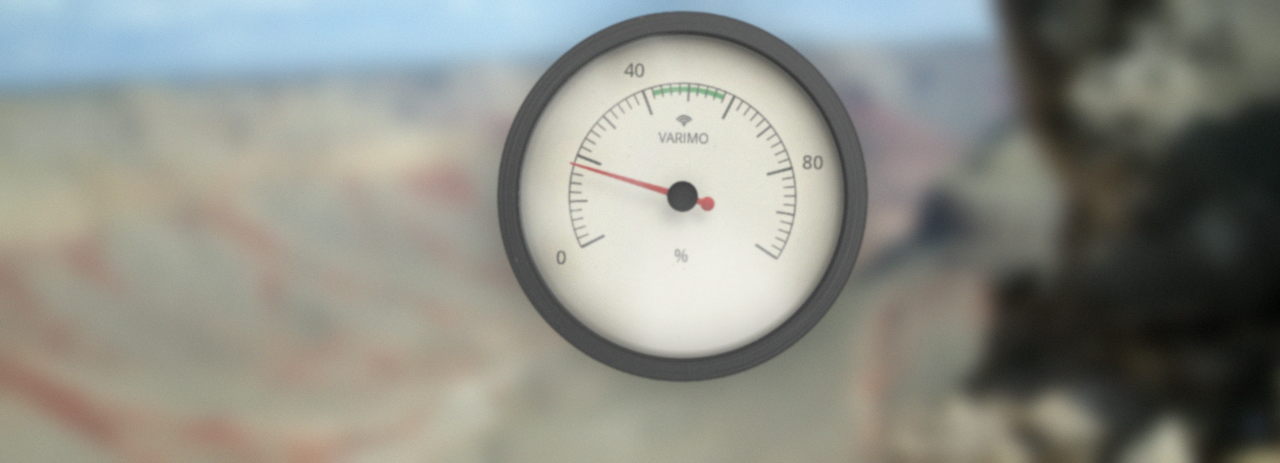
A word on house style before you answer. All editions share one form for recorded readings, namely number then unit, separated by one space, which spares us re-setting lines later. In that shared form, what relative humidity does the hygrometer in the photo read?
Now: 18 %
